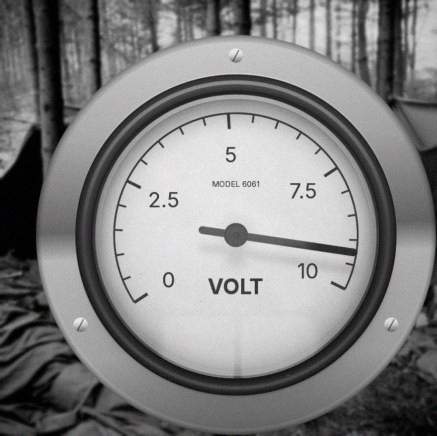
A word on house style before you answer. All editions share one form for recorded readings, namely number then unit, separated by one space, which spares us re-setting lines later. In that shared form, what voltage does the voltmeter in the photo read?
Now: 9.25 V
